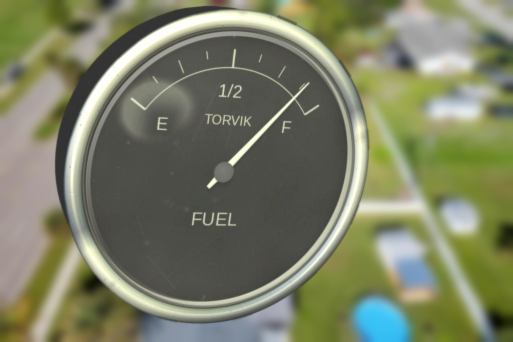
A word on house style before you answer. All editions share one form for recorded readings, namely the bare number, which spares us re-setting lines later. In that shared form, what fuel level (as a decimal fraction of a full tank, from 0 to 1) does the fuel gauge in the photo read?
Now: 0.875
